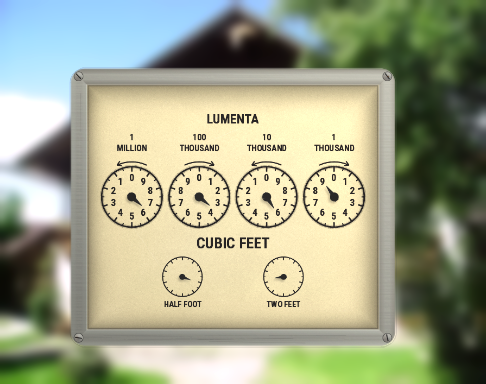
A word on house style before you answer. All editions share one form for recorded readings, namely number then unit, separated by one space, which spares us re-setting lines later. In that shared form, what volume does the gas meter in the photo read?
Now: 635900 ft³
